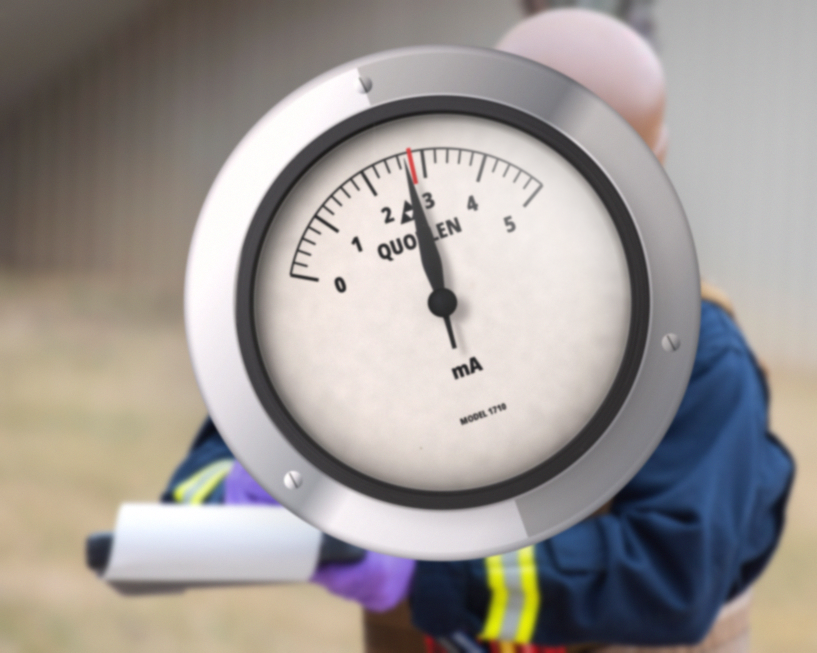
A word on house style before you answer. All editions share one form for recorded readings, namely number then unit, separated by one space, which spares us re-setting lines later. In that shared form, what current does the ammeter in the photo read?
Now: 2.7 mA
